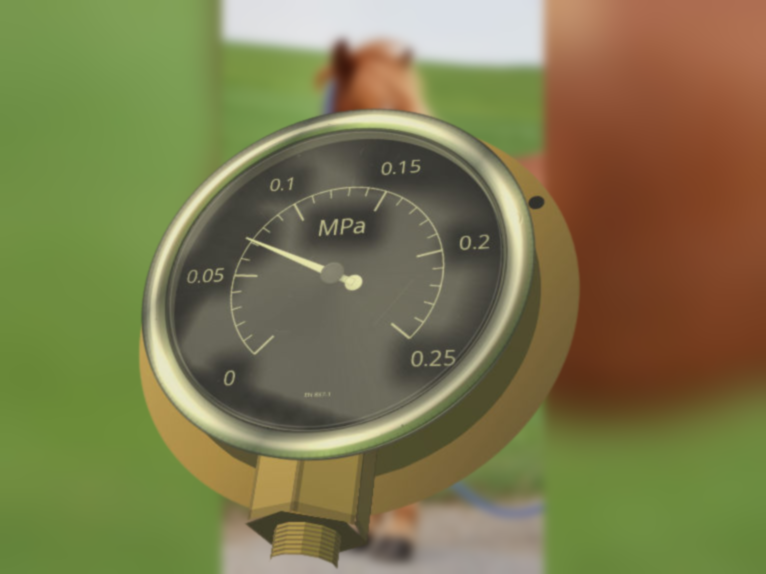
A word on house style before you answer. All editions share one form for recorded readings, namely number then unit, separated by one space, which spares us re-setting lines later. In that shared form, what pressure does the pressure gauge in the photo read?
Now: 0.07 MPa
